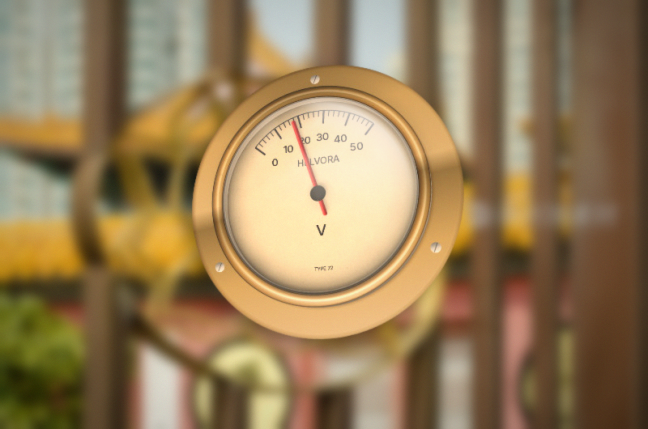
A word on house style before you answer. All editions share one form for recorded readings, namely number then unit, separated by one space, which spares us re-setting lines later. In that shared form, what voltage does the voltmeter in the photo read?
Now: 18 V
